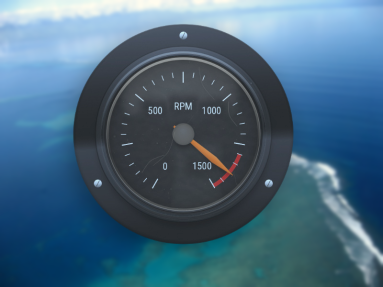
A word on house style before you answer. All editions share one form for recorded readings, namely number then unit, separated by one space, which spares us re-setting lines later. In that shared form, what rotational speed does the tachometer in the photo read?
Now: 1400 rpm
